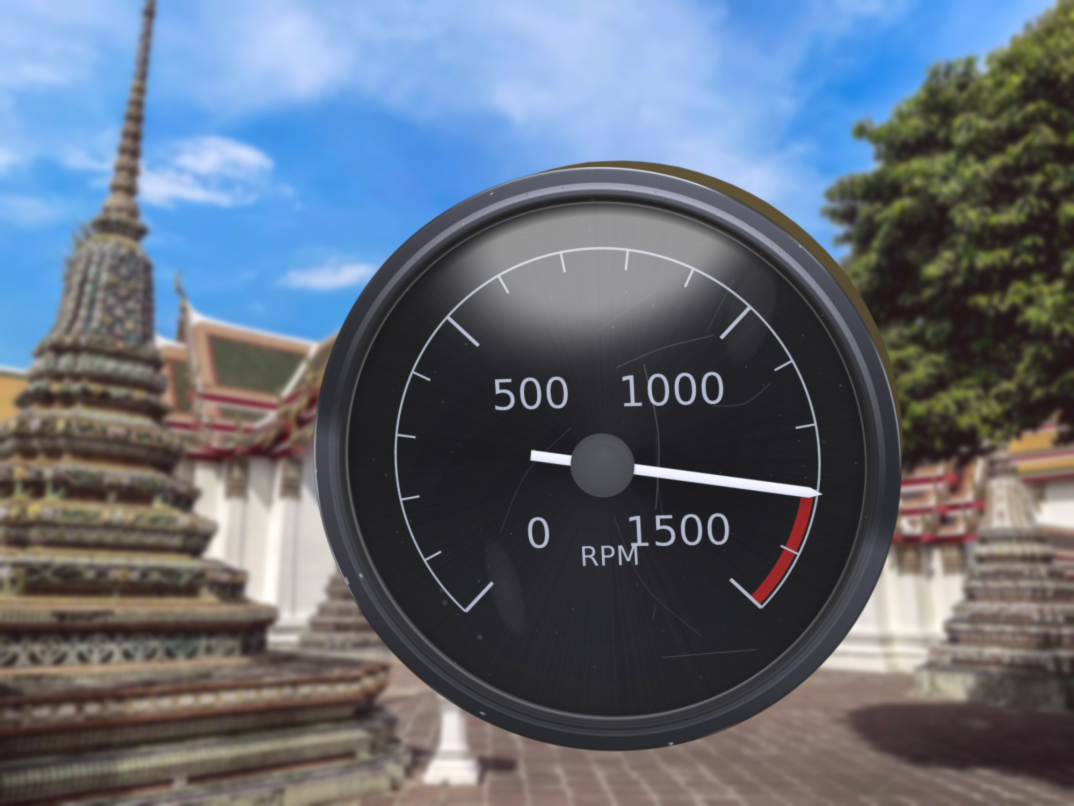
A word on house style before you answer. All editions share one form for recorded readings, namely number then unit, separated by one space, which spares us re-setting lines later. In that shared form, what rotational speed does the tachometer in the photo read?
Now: 1300 rpm
